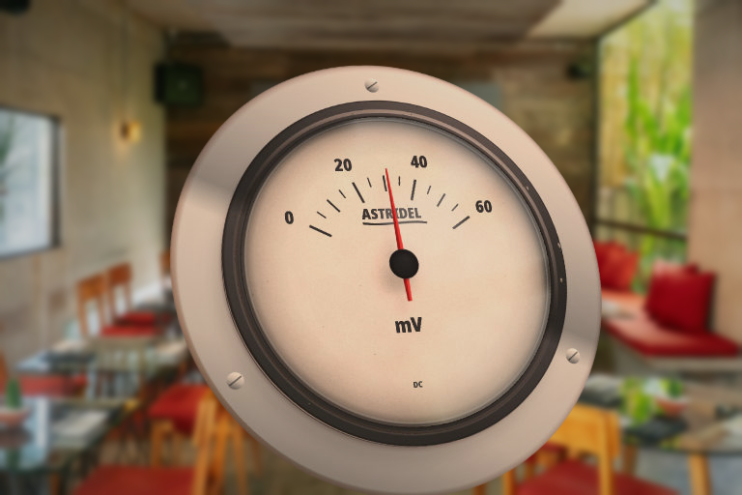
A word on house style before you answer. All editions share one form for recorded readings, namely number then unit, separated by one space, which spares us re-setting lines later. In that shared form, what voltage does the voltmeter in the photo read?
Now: 30 mV
